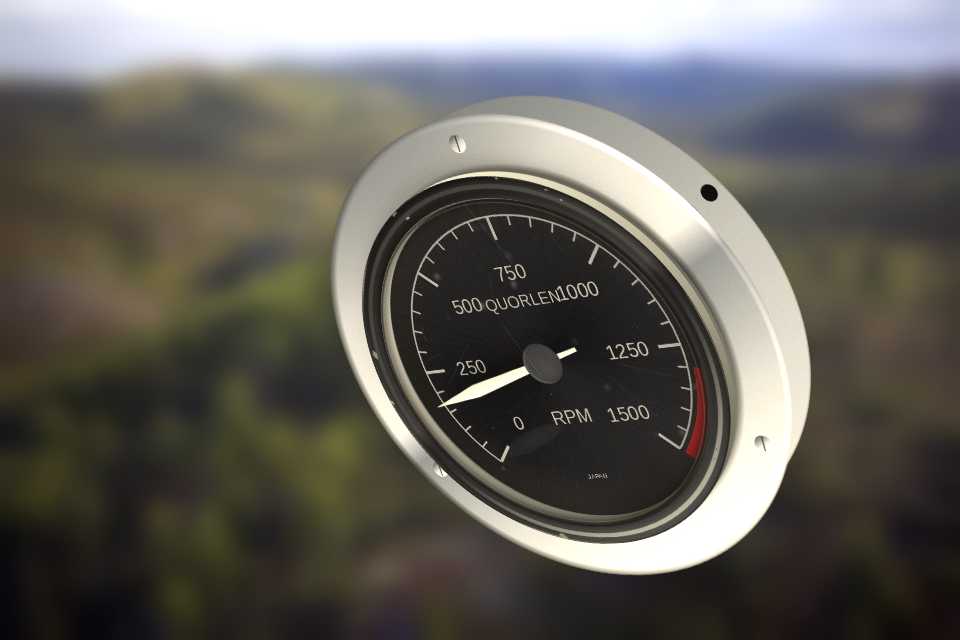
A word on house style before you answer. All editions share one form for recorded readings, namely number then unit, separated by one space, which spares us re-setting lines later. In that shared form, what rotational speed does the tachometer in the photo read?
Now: 175 rpm
